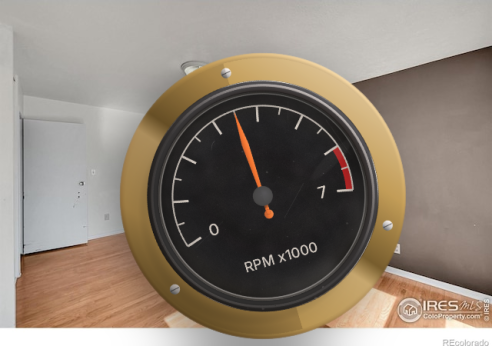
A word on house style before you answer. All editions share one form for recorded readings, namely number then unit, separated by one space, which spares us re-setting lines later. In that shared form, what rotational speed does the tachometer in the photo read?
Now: 3500 rpm
